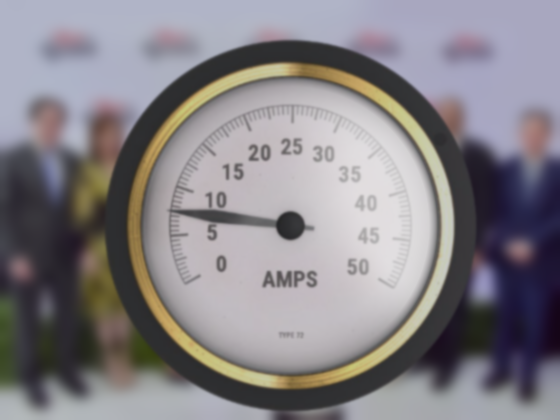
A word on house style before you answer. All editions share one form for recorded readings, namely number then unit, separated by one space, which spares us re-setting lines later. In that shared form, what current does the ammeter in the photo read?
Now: 7.5 A
